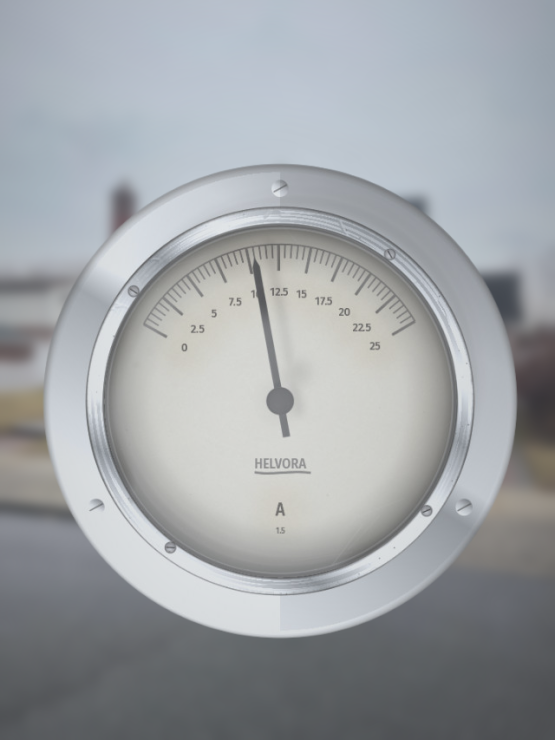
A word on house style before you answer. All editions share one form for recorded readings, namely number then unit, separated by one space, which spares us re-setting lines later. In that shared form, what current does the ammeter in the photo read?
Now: 10.5 A
